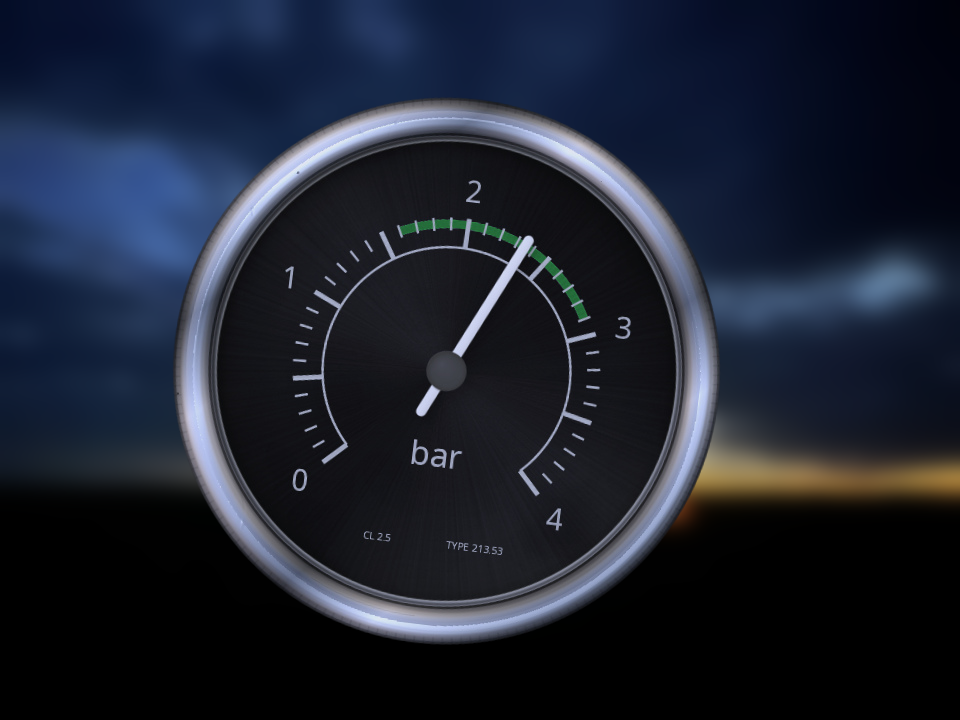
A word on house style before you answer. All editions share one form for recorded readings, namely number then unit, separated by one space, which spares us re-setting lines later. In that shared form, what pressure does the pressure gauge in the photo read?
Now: 2.35 bar
